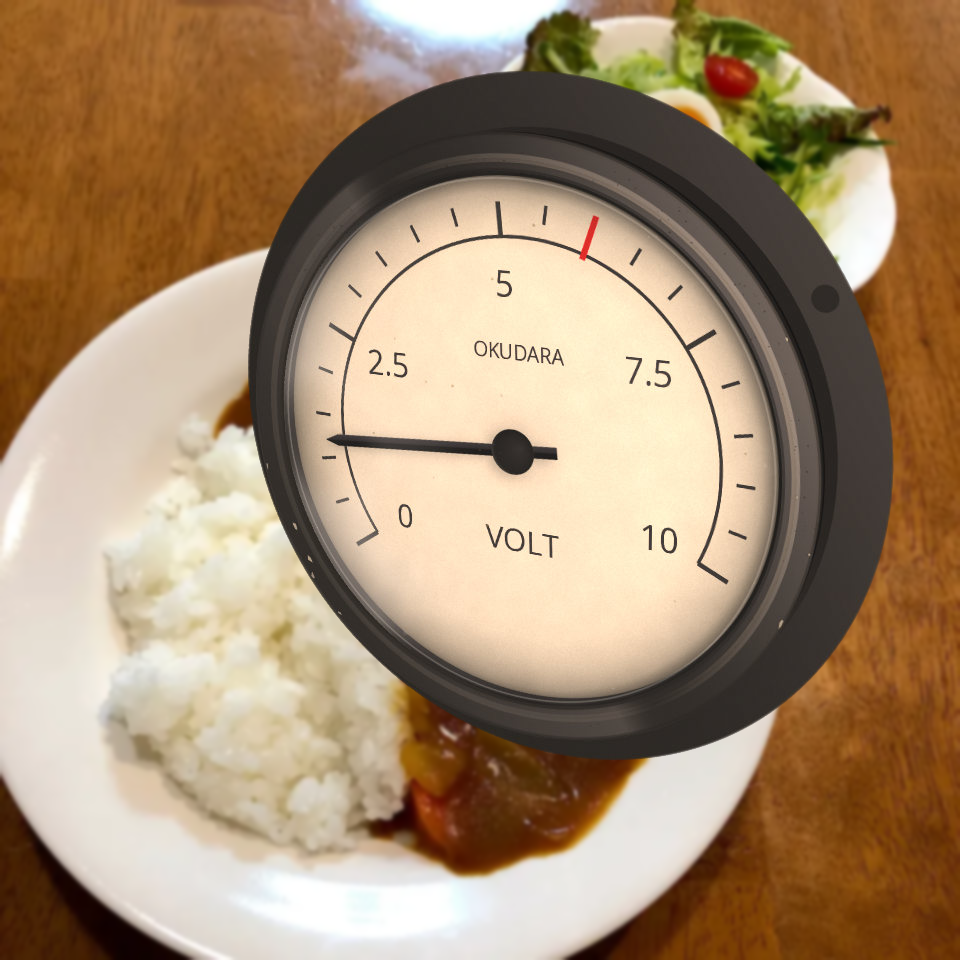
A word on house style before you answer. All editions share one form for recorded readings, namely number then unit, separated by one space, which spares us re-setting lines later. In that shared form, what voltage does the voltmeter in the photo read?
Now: 1.25 V
